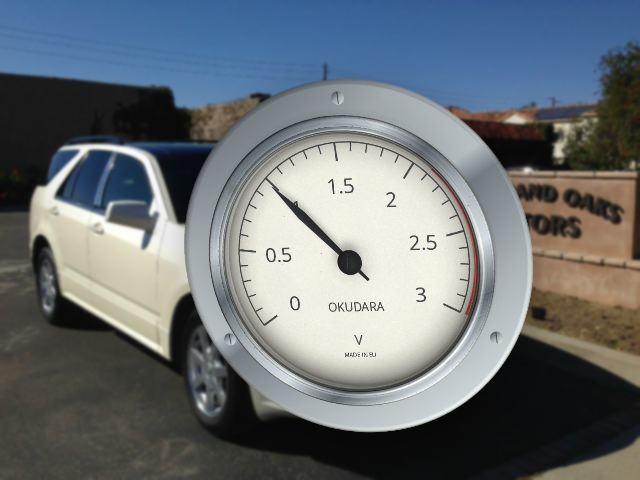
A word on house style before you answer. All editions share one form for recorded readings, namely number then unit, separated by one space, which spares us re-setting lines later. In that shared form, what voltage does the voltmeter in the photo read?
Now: 1 V
